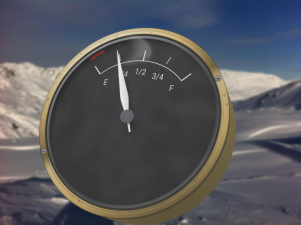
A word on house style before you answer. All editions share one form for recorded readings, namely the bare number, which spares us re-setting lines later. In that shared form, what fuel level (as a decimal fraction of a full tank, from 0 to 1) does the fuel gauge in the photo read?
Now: 0.25
